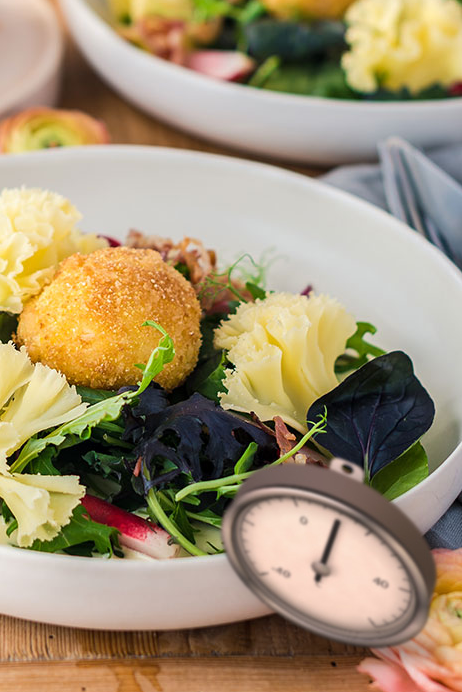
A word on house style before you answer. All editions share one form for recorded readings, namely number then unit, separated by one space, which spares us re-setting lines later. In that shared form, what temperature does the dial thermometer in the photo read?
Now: 12 °C
